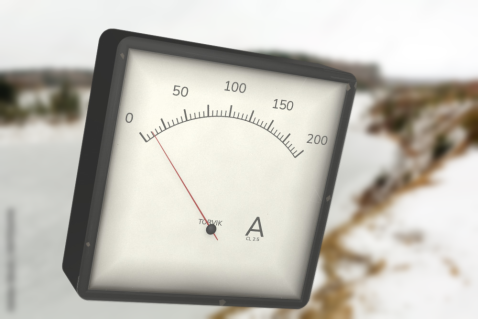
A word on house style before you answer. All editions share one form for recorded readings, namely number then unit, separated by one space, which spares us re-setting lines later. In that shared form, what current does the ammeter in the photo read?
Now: 10 A
